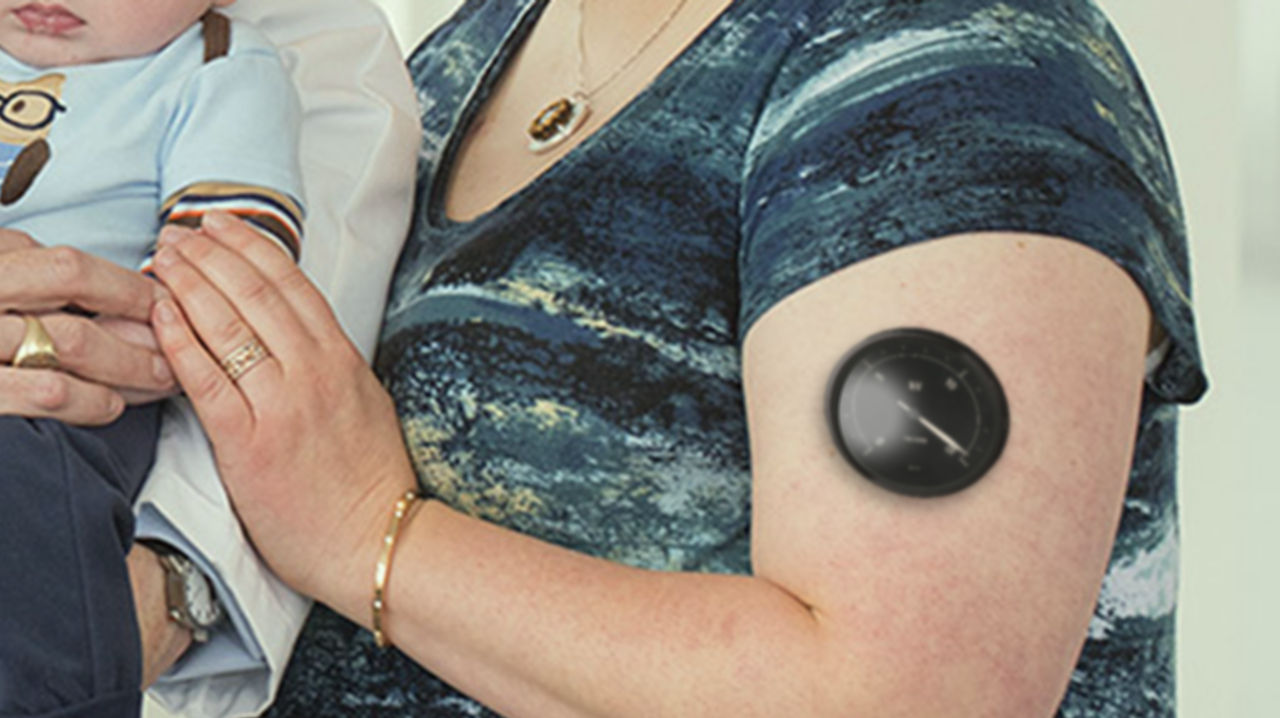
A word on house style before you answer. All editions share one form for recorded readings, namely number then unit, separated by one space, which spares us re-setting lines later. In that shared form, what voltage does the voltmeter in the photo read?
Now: 14.5 kV
